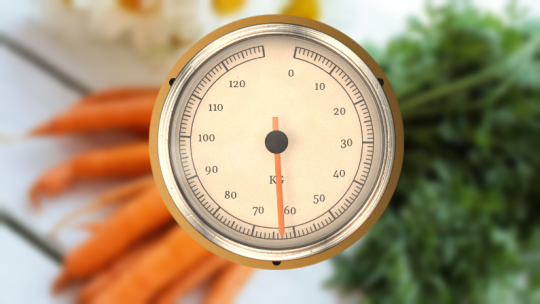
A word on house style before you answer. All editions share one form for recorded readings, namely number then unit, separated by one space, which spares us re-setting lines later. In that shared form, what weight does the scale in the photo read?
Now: 63 kg
